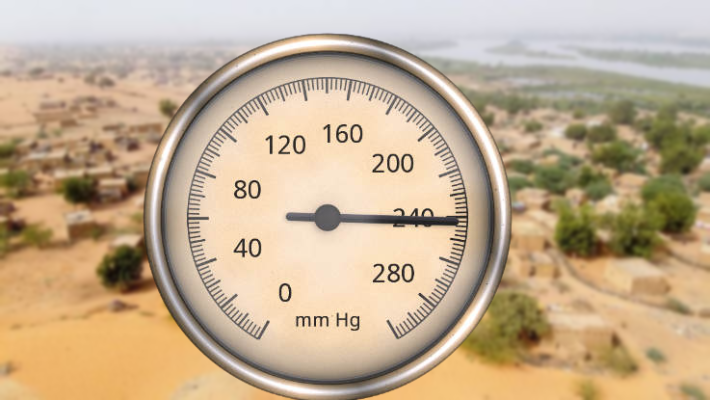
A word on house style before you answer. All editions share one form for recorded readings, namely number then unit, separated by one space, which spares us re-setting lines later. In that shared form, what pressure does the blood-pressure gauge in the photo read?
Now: 242 mmHg
